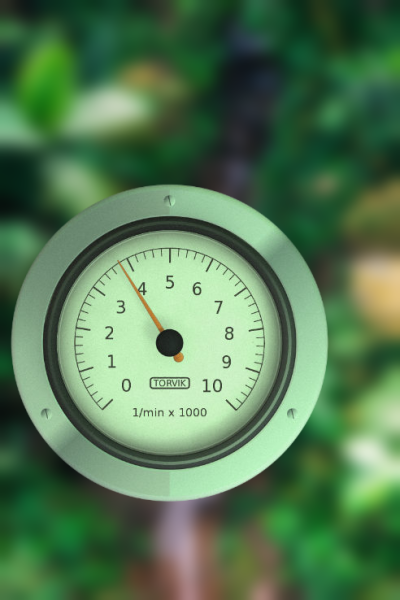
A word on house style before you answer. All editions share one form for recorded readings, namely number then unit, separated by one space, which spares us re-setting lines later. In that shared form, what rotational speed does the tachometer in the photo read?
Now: 3800 rpm
